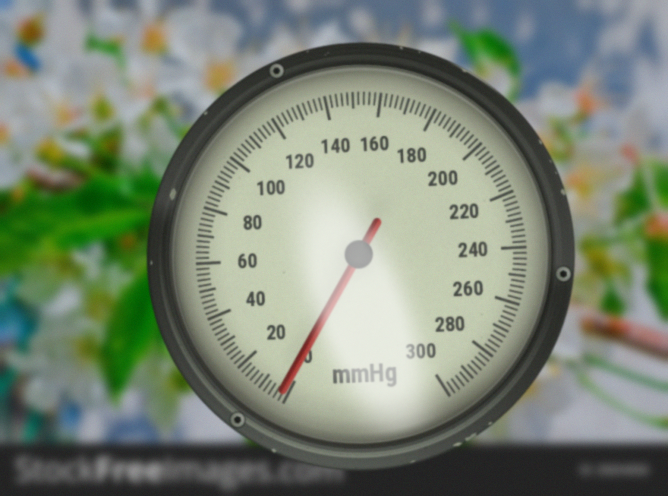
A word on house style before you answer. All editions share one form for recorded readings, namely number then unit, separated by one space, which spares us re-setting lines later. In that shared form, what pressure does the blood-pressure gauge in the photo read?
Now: 2 mmHg
